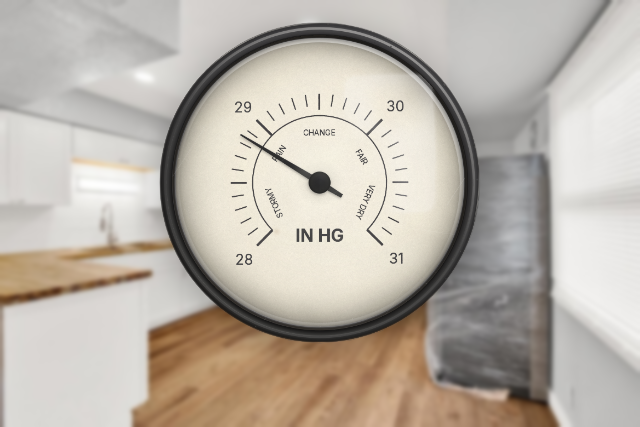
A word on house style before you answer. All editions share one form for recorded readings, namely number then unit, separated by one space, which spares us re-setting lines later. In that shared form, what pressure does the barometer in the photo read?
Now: 28.85 inHg
